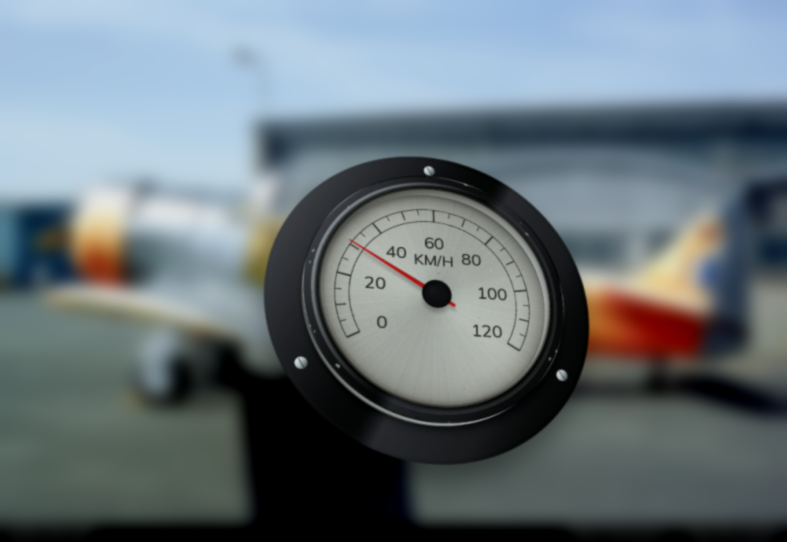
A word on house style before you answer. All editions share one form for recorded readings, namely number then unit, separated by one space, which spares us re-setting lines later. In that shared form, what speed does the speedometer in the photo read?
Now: 30 km/h
